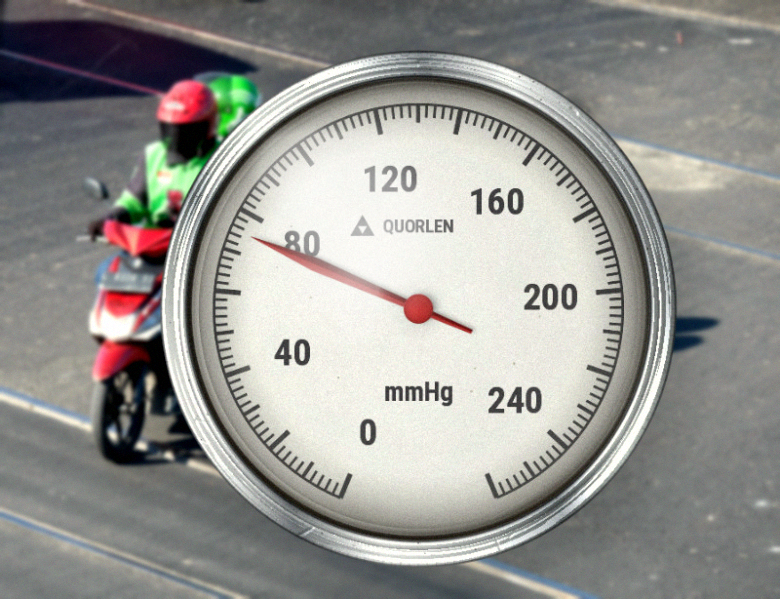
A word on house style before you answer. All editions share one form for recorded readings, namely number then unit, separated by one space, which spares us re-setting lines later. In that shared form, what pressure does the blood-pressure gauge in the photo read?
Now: 75 mmHg
